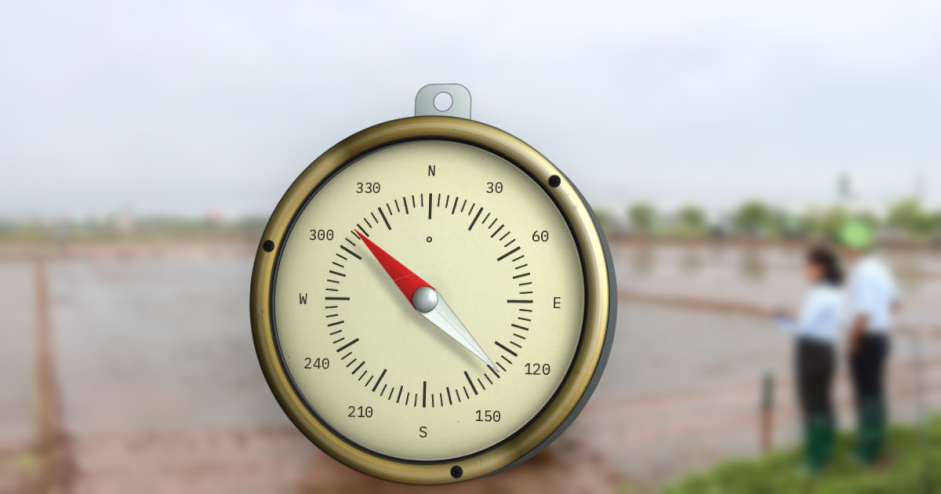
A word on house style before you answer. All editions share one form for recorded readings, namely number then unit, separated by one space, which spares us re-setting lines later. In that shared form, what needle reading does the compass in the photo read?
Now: 312.5 °
